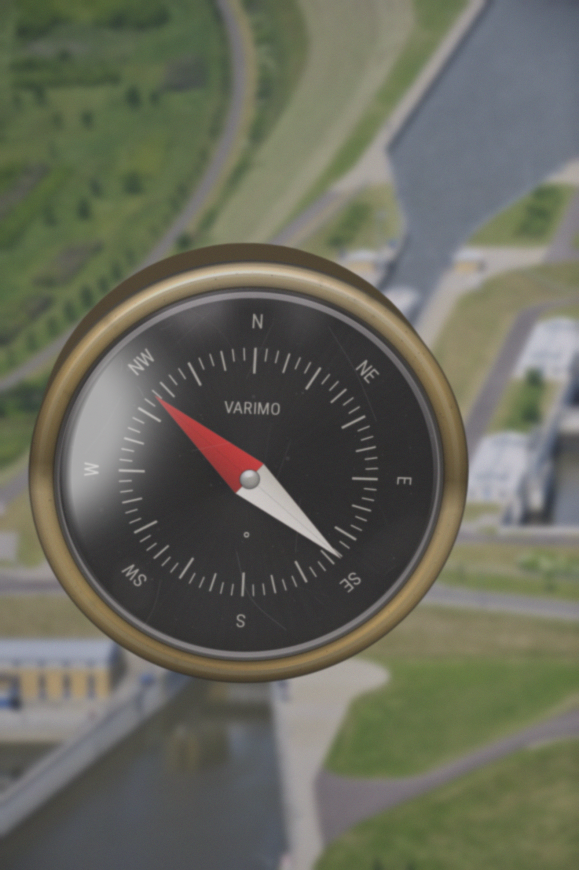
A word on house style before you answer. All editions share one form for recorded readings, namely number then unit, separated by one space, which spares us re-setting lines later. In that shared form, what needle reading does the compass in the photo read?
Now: 310 °
